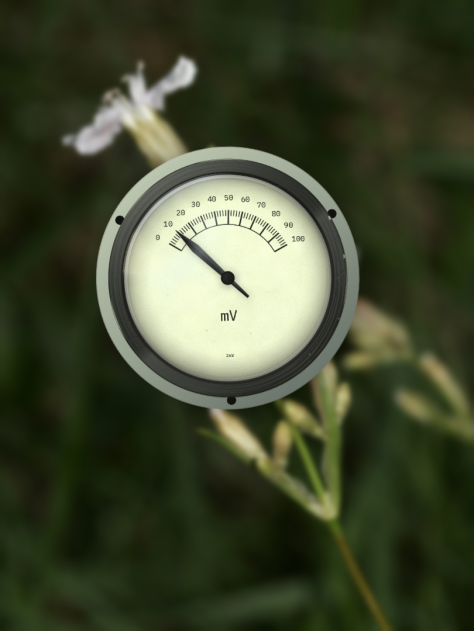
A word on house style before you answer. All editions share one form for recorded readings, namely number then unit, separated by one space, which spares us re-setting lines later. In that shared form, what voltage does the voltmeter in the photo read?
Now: 10 mV
